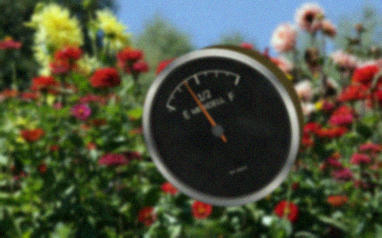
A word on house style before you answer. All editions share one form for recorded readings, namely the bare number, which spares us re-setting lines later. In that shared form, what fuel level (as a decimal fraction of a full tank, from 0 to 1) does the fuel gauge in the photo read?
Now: 0.375
